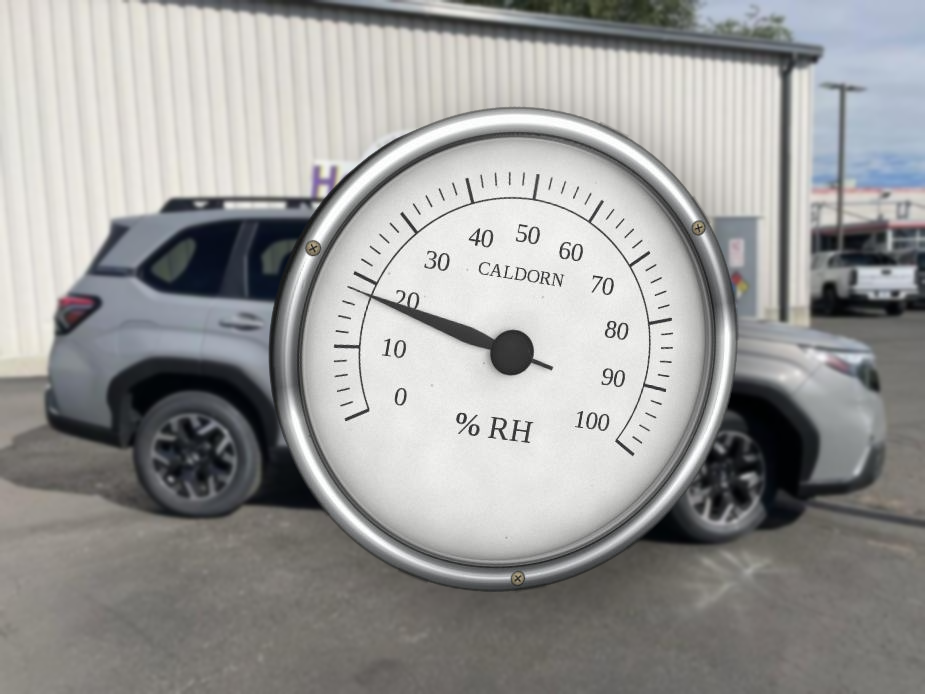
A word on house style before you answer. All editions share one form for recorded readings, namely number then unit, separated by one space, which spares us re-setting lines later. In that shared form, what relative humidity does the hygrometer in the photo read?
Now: 18 %
